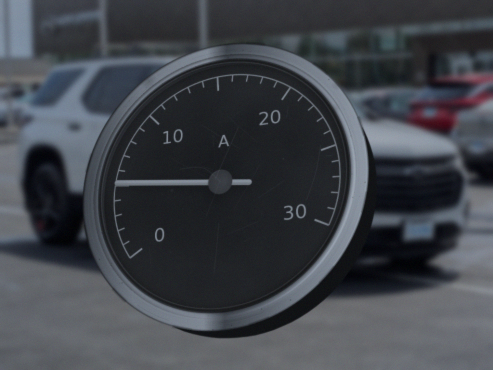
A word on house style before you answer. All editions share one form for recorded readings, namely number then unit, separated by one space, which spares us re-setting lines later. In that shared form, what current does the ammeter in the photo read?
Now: 5 A
